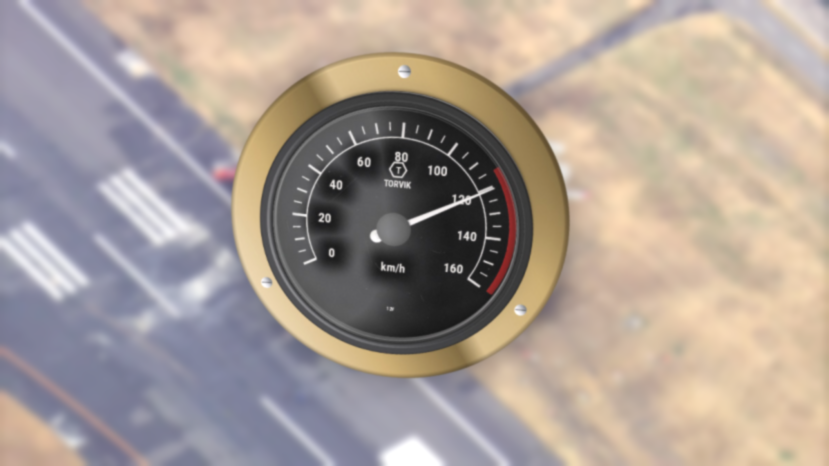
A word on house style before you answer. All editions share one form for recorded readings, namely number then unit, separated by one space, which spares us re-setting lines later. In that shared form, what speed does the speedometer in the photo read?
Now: 120 km/h
